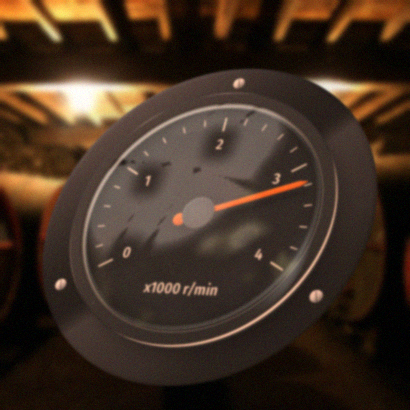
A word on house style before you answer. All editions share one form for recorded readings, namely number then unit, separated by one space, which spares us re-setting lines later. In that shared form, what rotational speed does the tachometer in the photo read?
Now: 3200 rpm
